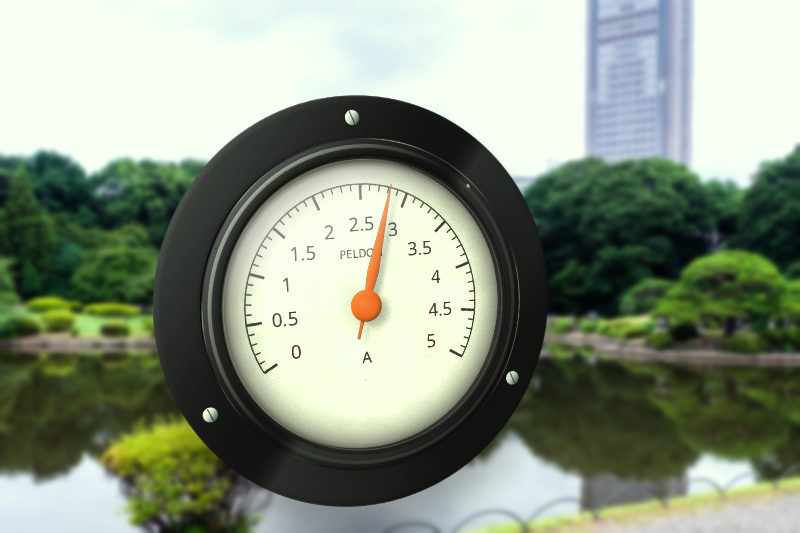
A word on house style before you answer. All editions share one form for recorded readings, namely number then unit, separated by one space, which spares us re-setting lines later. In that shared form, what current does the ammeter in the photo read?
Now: 2.8 A
